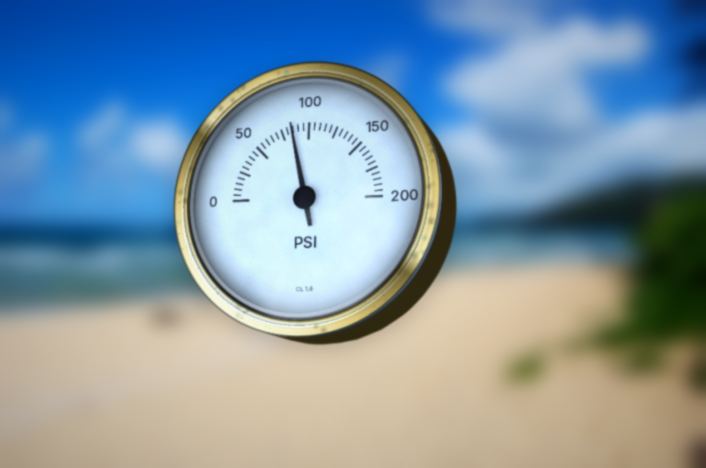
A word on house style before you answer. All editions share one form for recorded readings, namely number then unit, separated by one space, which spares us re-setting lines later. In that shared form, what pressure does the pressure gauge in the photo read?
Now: 85 psi
